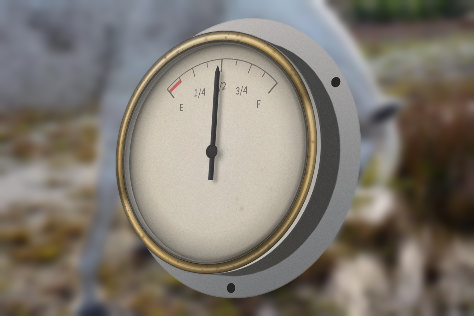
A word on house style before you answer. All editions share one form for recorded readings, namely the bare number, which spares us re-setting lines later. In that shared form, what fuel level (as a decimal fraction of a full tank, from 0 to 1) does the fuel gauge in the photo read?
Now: 0.5
